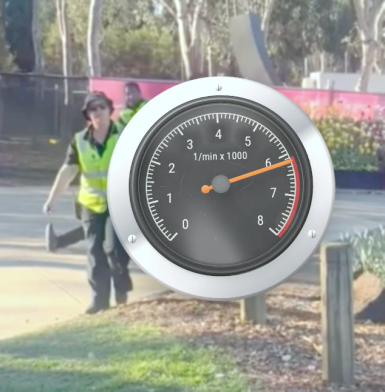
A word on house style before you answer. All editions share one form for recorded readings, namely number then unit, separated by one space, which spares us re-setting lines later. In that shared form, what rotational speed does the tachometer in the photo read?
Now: 6200 rpm
